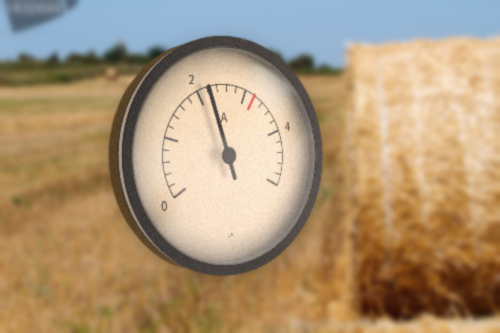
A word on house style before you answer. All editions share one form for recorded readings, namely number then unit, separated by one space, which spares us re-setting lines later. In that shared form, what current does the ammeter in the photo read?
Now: 2.2 A
